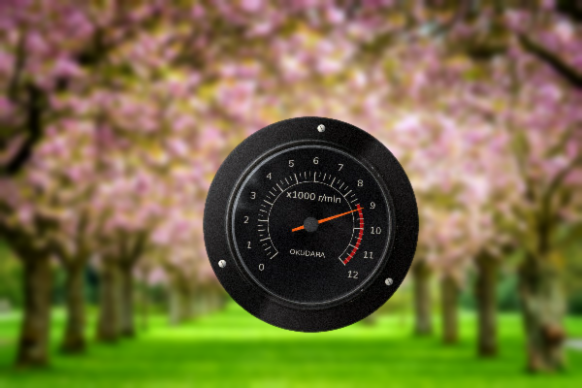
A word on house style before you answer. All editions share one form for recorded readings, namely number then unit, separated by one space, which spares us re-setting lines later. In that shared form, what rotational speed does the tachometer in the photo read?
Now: 9000 rpm
